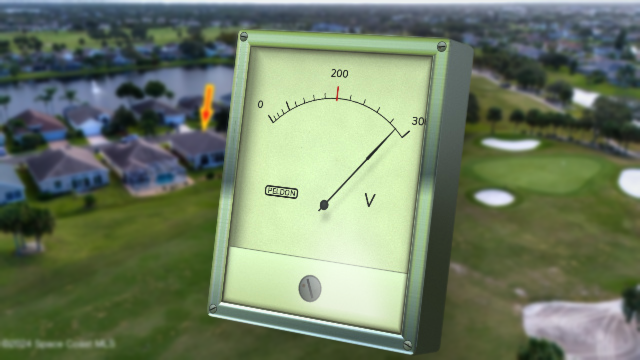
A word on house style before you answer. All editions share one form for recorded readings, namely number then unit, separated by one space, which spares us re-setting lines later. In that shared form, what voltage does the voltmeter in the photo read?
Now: 290 V
